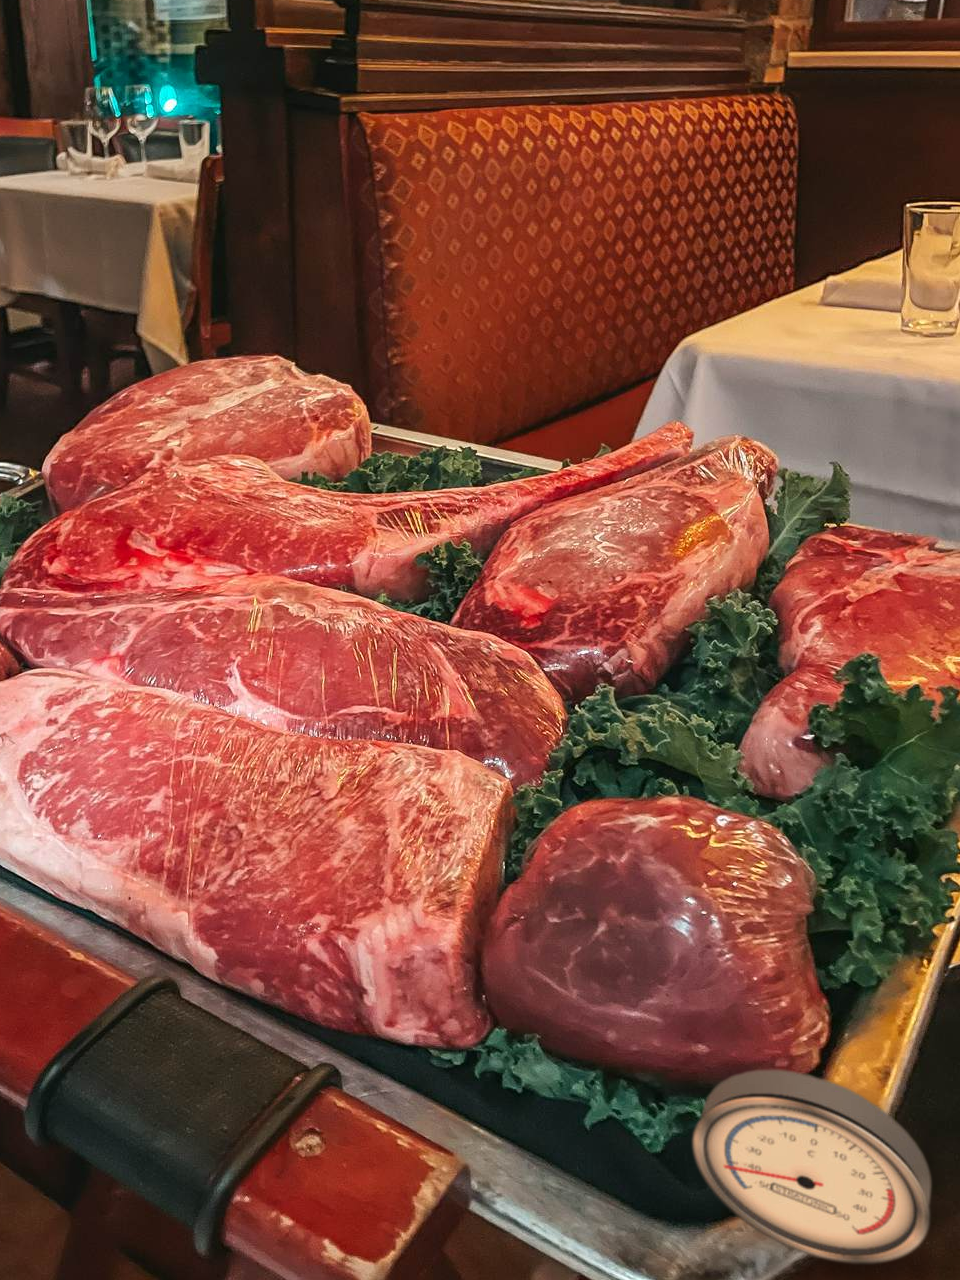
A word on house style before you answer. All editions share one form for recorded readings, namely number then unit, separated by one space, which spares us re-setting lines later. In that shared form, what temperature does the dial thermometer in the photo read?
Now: -40 °C
